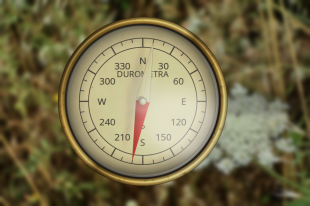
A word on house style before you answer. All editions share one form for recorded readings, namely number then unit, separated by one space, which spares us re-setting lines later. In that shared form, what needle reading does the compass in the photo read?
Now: 190 °
